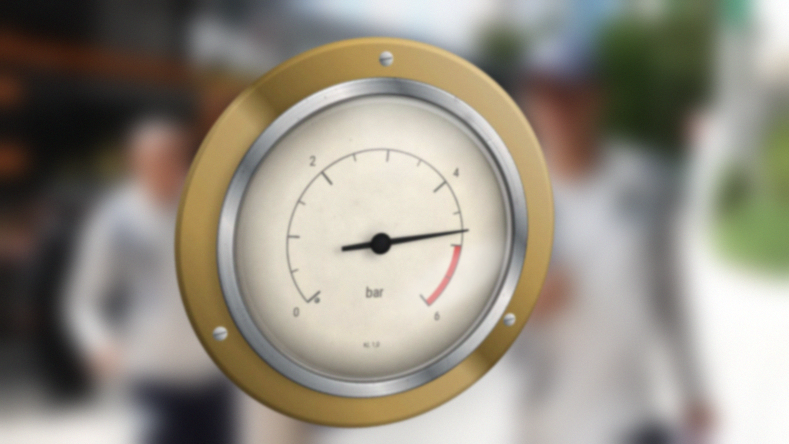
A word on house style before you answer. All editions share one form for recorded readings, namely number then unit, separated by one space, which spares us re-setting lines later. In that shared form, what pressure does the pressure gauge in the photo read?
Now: 4.75 bar
